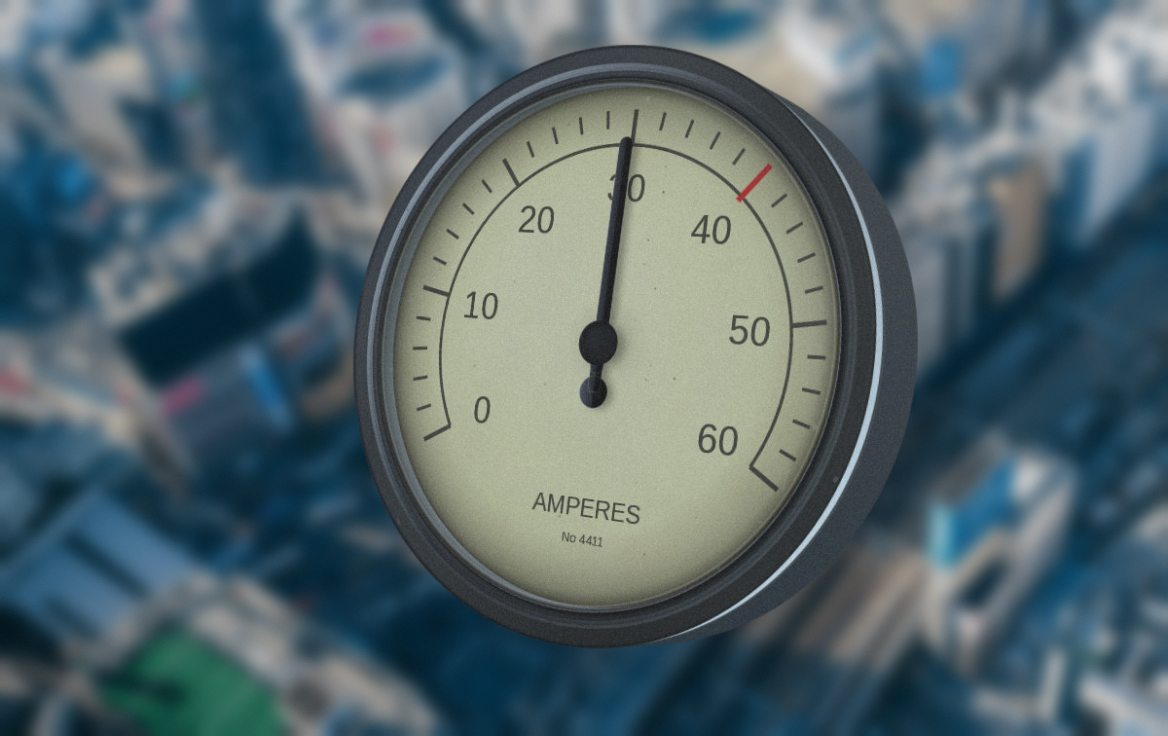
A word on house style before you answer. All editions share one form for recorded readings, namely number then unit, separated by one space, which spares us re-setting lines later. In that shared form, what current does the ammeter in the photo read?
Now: 30 A
